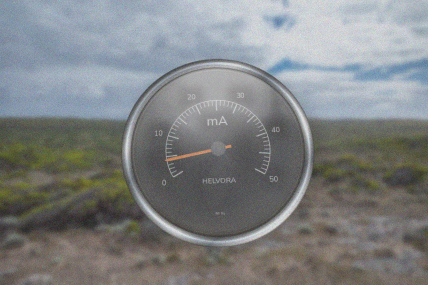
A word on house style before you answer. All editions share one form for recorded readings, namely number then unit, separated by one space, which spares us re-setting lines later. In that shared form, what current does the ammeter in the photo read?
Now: 4 mA
